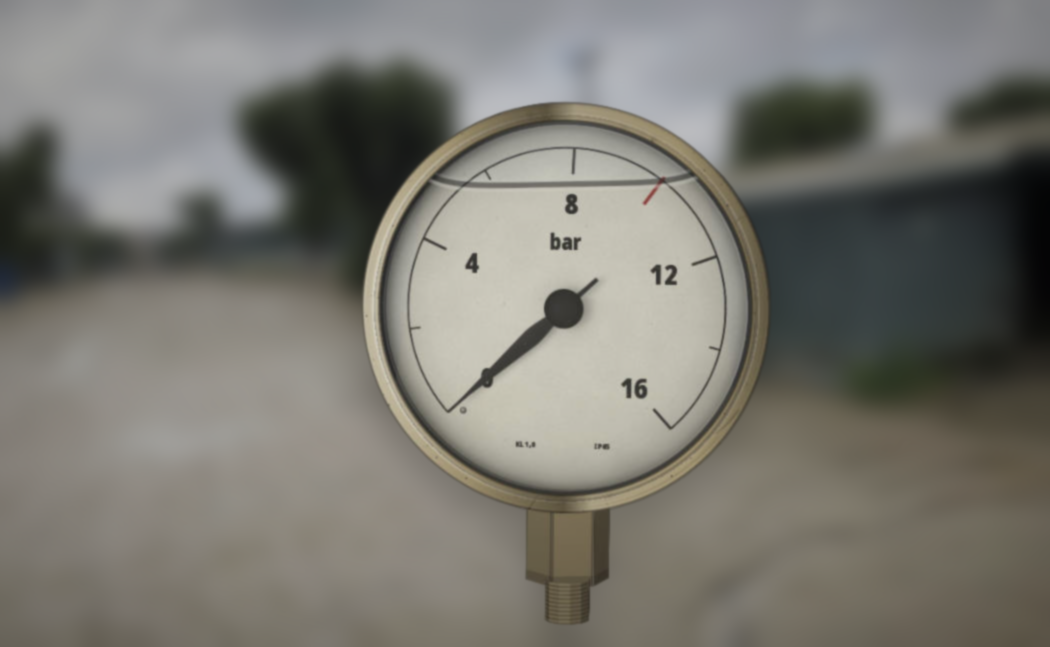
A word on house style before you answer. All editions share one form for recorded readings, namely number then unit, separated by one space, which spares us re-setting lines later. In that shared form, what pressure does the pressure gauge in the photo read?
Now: 0 bar
